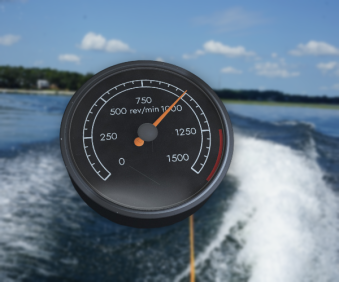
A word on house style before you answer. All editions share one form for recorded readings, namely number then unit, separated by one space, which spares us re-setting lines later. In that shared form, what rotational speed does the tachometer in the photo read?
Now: 1000 rpm
